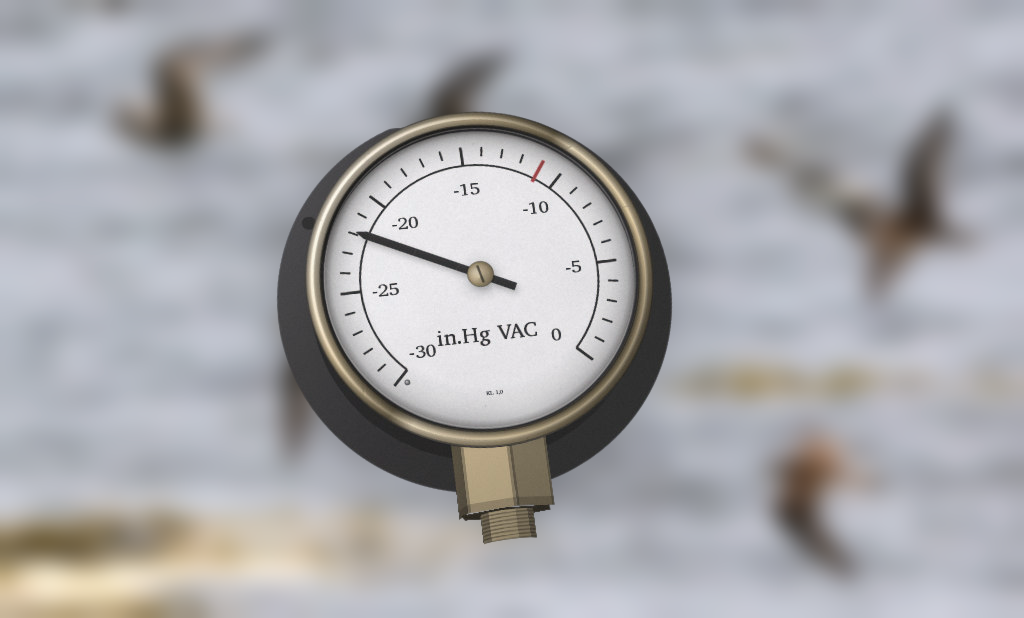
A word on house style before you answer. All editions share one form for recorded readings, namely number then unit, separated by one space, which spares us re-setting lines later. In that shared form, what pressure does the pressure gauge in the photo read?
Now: -22 inHg
